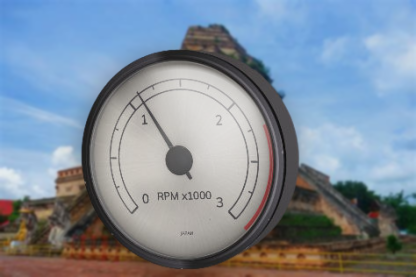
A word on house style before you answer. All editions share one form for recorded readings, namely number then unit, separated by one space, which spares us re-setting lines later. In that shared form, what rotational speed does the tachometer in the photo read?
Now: 1125 rpm
